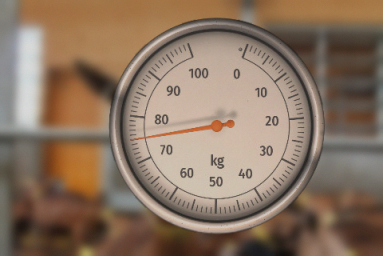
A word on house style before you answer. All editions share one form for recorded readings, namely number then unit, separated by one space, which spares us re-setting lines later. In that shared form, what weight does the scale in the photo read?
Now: 75 kg
